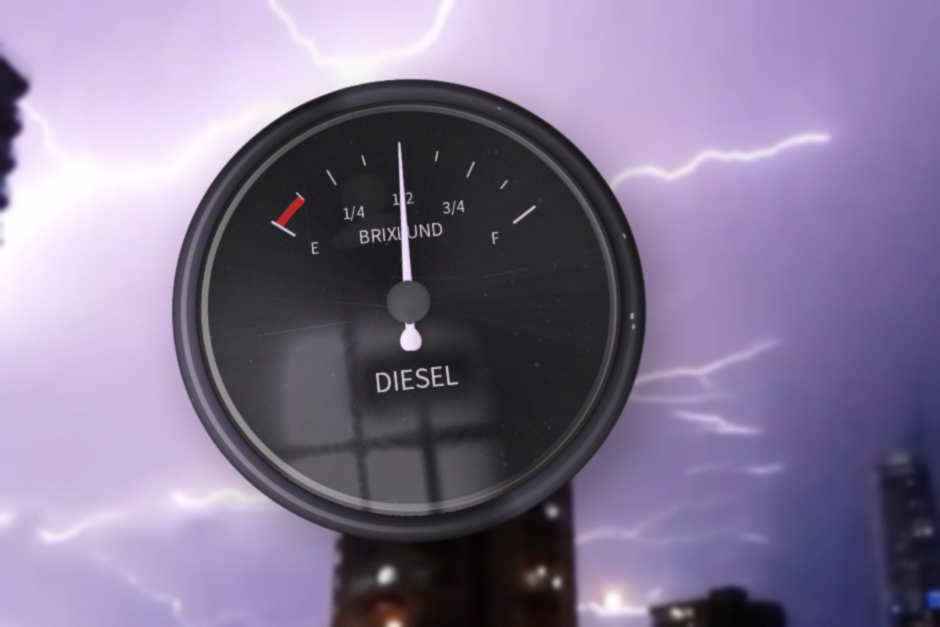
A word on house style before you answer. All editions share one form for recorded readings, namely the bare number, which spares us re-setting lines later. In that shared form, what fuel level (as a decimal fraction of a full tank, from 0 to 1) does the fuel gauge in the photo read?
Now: 0.5
